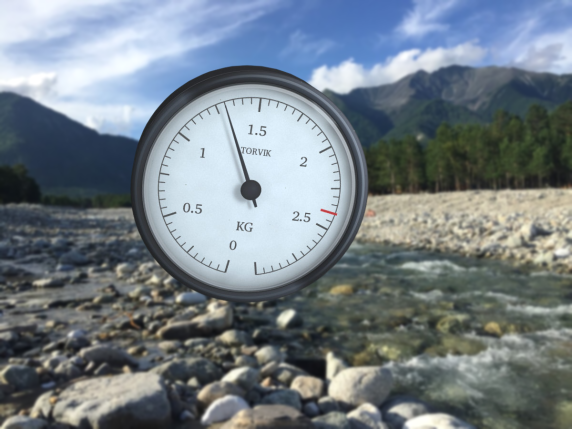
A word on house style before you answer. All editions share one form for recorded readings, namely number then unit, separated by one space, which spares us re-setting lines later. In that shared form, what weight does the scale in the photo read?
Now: 1.3 kg
